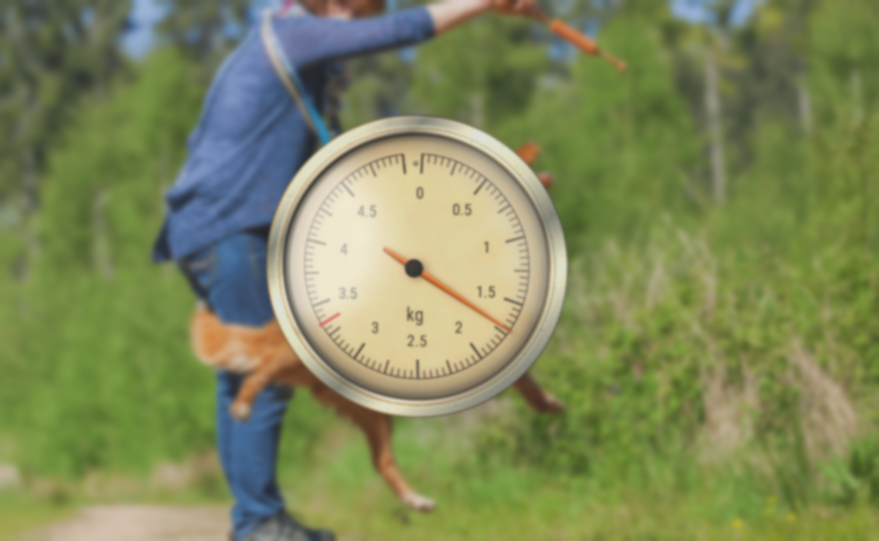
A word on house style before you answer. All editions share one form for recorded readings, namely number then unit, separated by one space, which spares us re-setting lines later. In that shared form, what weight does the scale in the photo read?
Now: 1.7 kg
